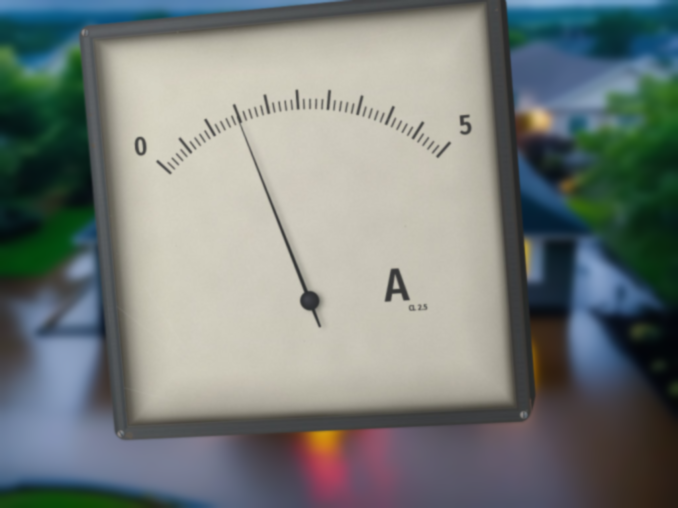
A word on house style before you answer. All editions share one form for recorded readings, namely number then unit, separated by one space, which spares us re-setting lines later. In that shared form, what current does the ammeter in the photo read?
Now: 1.5 A
